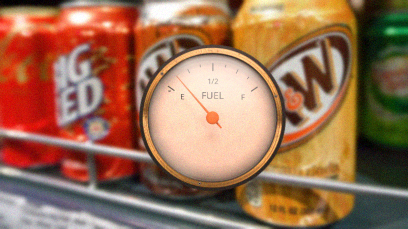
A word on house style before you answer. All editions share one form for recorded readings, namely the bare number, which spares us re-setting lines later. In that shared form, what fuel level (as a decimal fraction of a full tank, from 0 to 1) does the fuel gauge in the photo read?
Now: 0.125
